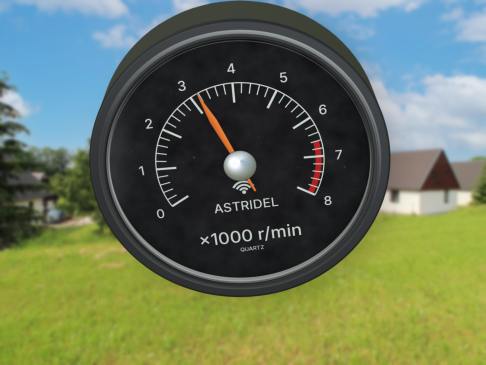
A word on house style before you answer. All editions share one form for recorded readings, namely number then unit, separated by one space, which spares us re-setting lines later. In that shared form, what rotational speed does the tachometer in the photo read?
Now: 3200 rpm
